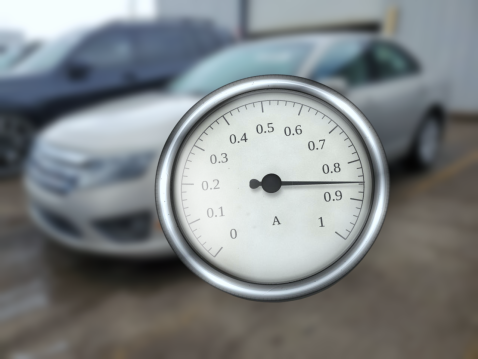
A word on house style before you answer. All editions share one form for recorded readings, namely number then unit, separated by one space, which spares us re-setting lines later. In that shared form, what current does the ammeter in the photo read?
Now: 0.86 A
